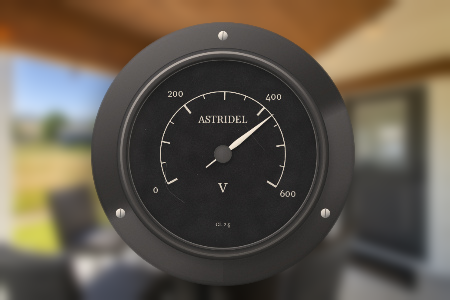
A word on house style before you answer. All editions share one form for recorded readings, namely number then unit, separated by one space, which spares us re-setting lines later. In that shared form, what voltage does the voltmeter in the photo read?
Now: 425 V
